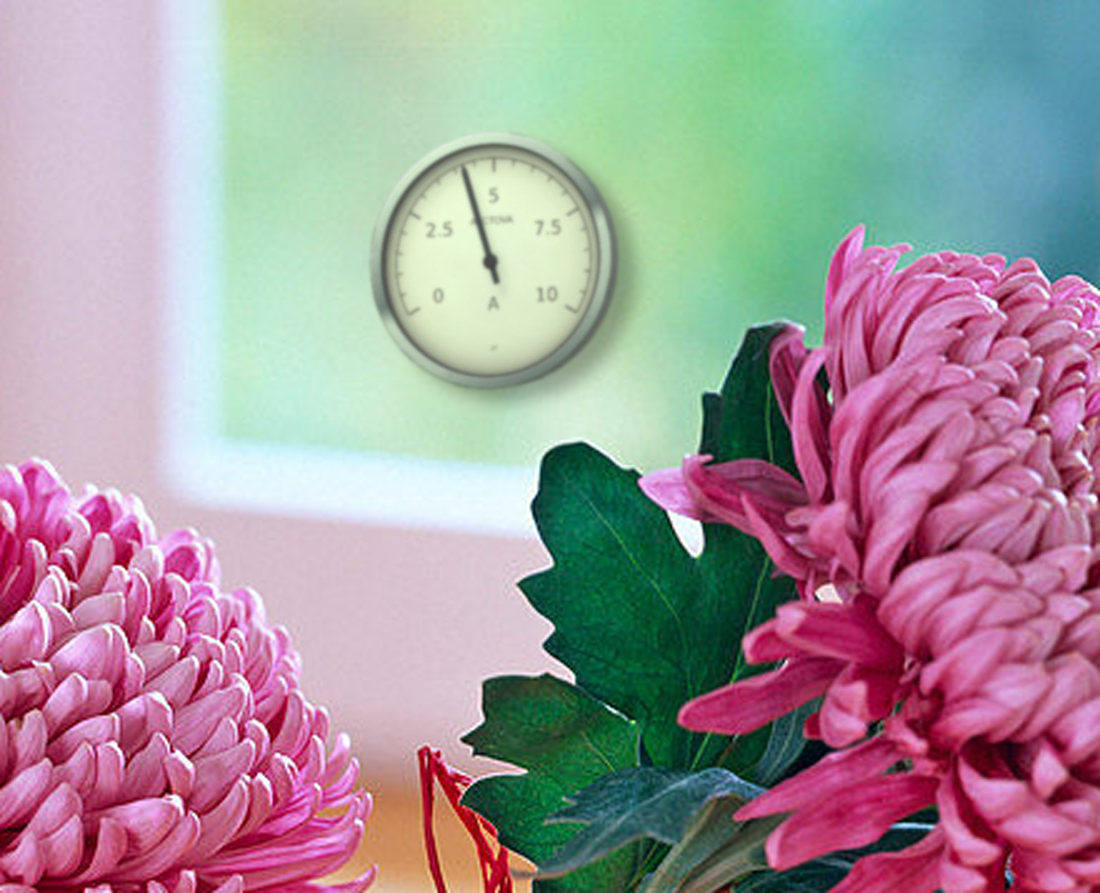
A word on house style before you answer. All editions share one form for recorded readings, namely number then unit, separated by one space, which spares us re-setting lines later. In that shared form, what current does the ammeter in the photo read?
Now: 4.25 A
